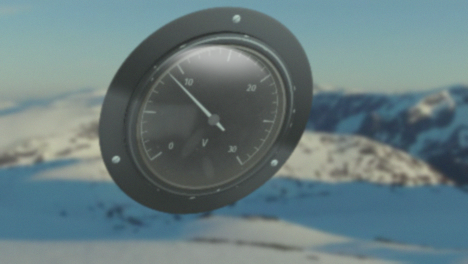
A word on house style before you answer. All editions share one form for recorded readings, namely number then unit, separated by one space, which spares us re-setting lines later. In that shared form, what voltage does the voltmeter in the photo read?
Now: 9 V
